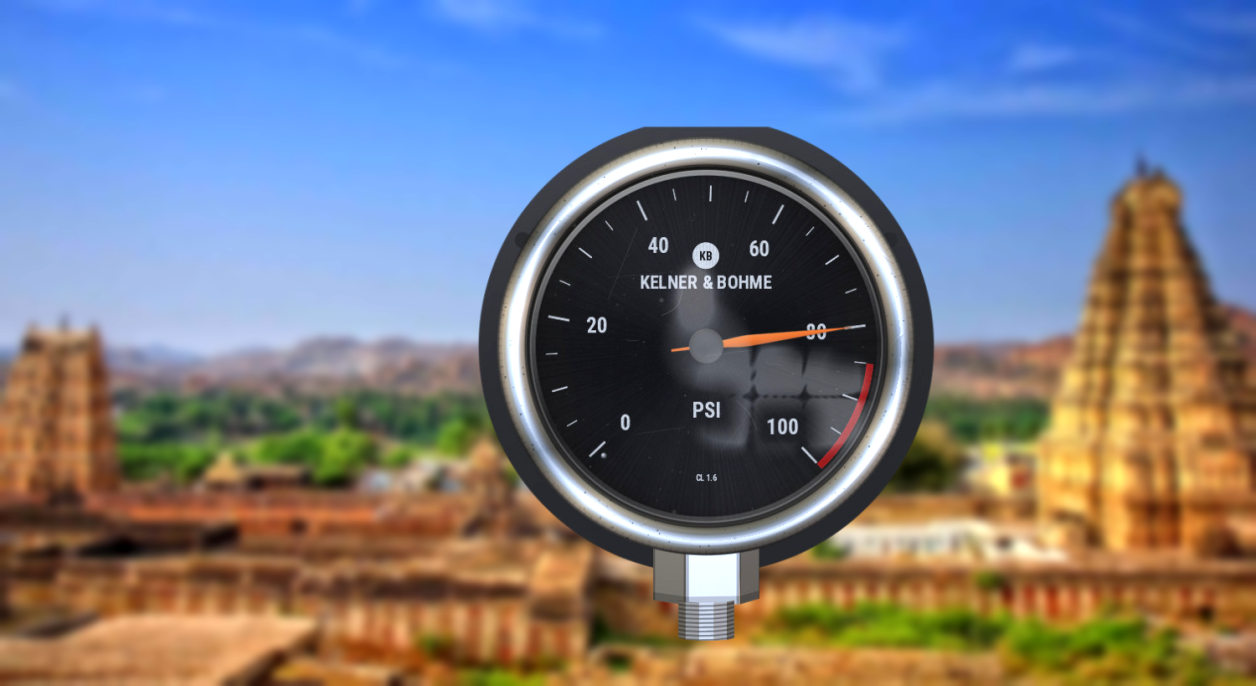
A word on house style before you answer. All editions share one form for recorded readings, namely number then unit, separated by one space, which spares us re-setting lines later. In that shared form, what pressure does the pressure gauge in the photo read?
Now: 80 psi
